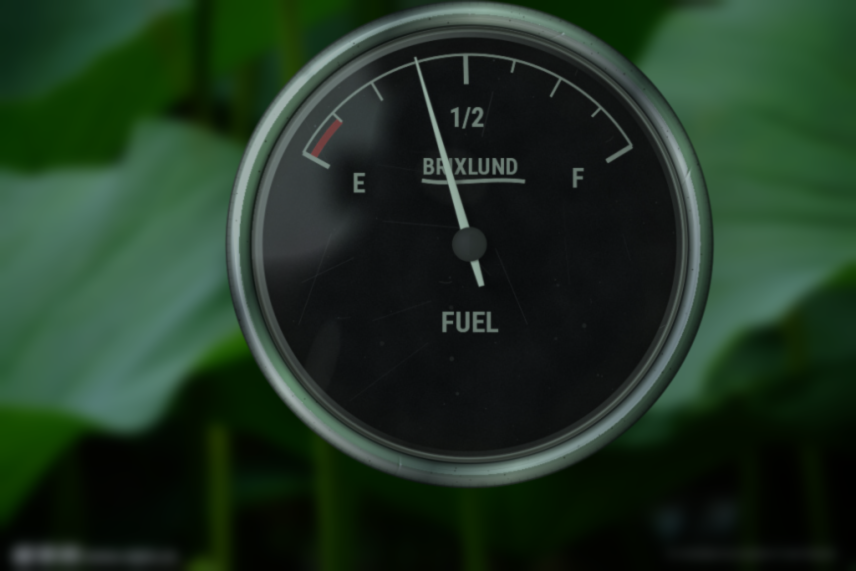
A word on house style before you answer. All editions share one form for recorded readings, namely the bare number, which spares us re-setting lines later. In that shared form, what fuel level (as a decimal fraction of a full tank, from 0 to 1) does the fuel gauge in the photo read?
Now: 0.375
